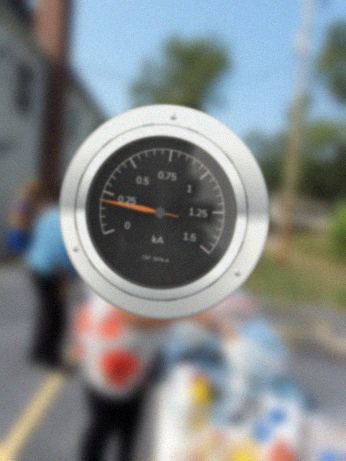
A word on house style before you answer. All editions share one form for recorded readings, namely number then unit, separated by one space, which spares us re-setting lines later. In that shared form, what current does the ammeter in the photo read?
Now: 0.2 kA
